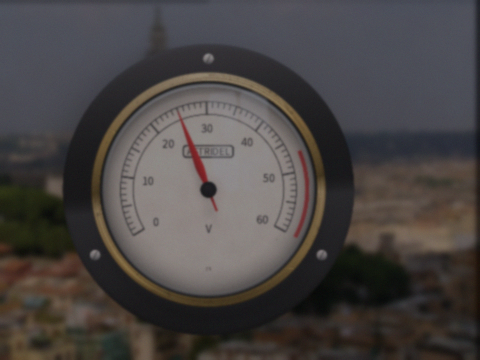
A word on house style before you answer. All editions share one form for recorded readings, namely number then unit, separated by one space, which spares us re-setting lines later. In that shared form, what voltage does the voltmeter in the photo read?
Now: 25 V
